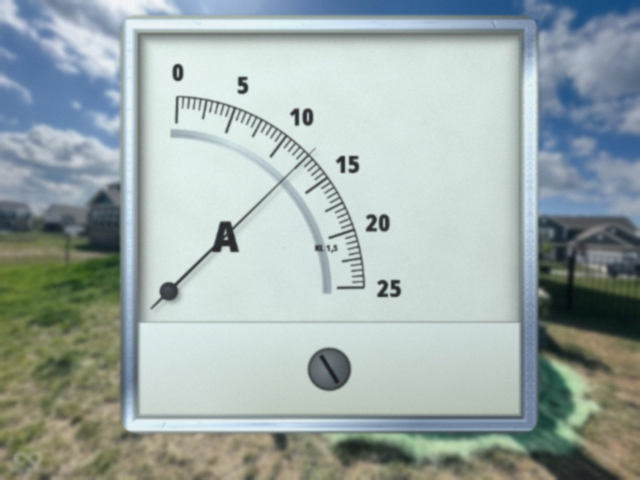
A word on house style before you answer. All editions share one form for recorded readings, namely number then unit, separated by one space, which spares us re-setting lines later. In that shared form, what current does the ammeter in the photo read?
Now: 12.5 A
